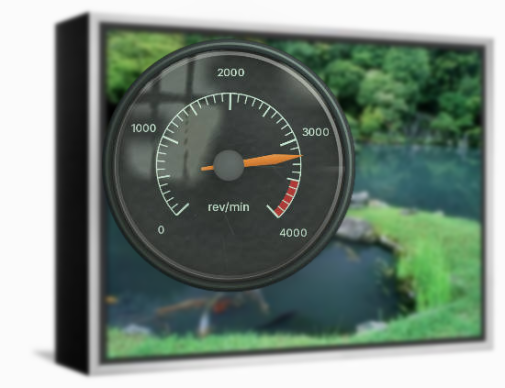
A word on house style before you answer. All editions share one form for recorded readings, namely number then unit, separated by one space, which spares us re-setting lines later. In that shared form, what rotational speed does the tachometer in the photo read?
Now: 3200 rpm
